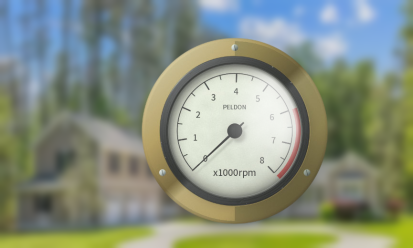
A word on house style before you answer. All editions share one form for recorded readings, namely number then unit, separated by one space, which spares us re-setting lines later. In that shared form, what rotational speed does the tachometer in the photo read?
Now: 0 rpm
